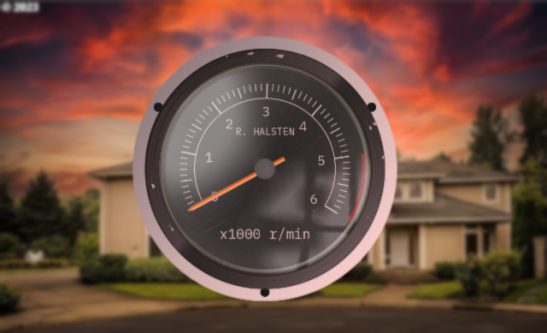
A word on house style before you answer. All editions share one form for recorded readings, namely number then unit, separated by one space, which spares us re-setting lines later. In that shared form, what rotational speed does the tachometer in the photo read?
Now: 0 rpm
